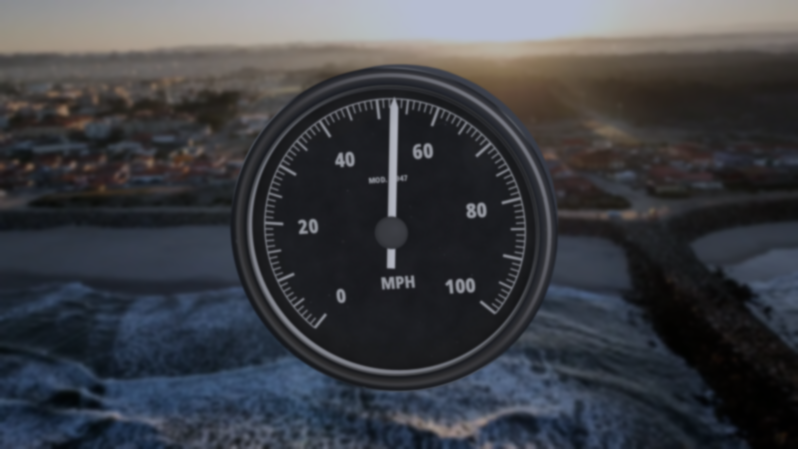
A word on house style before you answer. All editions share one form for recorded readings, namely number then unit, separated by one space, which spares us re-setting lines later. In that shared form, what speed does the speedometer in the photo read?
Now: 53 mph
